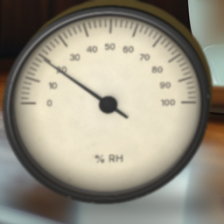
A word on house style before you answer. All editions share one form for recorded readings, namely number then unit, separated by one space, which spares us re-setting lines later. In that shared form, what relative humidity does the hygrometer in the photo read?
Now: 20 %
